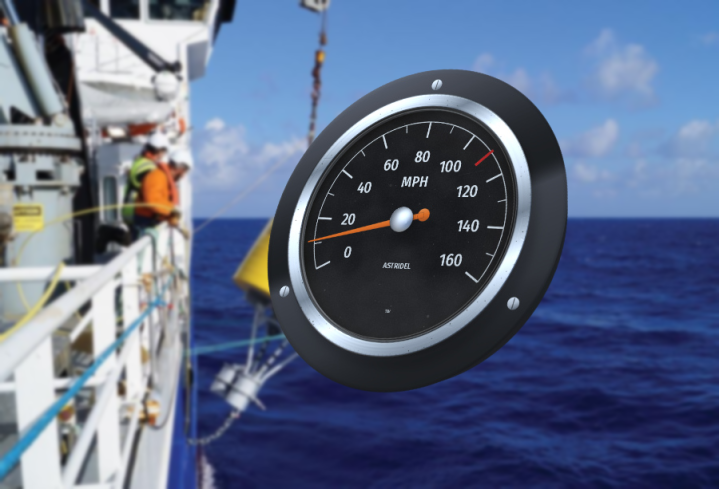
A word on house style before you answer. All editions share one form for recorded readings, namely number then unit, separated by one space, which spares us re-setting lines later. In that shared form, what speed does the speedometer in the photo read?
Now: 10 mph
